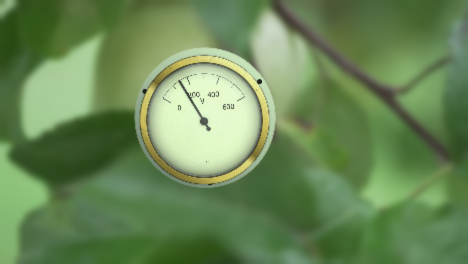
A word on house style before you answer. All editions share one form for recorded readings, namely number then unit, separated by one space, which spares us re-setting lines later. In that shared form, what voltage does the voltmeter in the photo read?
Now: 150 V
